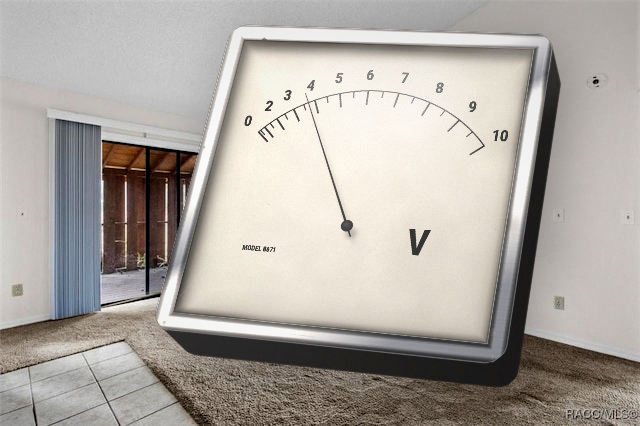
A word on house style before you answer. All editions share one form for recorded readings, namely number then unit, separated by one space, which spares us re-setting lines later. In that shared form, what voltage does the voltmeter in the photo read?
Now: 3.75 V
